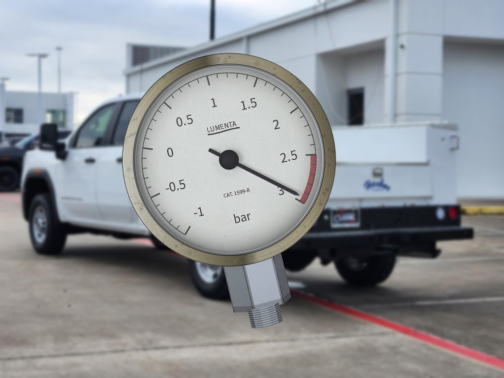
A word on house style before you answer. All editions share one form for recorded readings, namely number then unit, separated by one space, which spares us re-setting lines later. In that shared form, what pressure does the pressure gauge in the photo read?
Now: 2.95 bar
